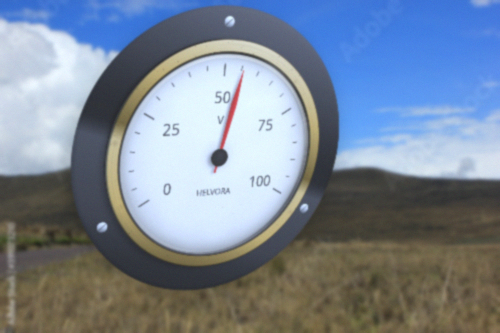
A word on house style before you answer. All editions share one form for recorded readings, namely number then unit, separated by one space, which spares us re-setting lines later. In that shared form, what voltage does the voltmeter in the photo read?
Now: 55 V
